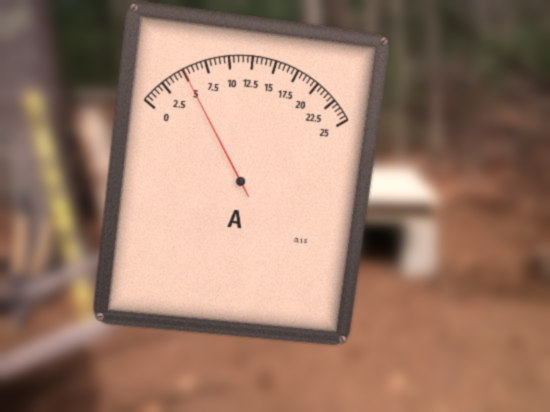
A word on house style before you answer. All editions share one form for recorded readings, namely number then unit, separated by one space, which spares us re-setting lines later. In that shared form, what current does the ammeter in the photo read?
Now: 5 A
